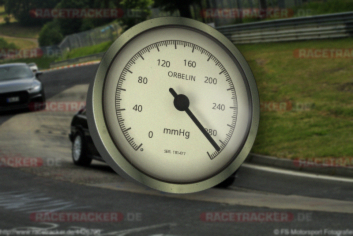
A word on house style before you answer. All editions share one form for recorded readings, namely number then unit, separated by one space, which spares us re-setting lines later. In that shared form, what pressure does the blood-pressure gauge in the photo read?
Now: 290 mmHg
